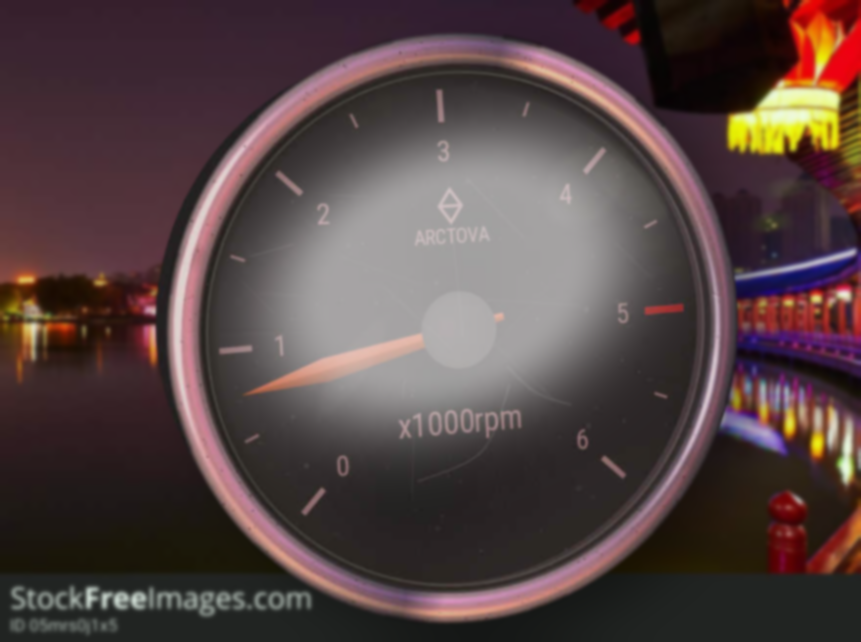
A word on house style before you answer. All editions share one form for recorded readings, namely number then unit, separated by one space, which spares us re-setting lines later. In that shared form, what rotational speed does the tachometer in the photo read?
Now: 750 rpm
